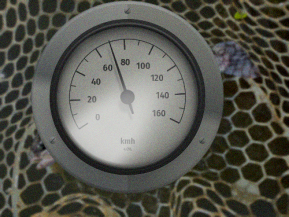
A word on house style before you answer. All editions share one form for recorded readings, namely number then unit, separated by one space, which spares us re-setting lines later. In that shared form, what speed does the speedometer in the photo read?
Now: 70 km/h
